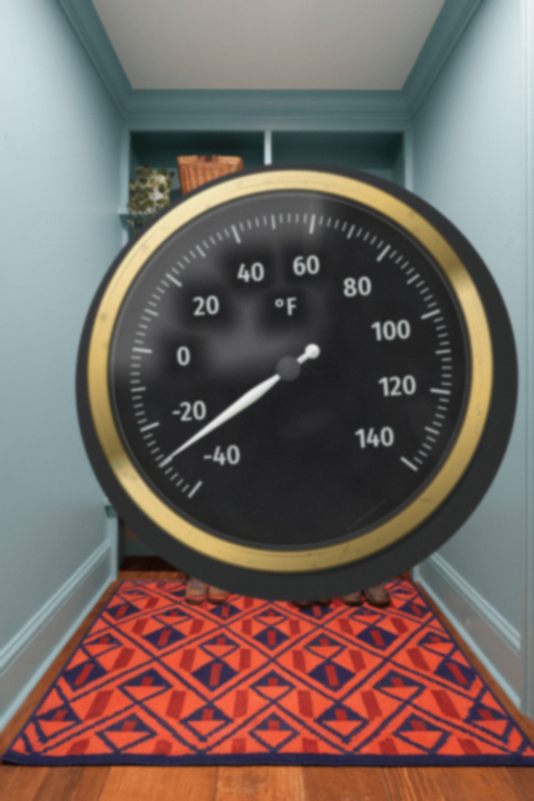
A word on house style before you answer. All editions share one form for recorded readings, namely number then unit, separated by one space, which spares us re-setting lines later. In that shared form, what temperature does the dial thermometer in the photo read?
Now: -30 °F
